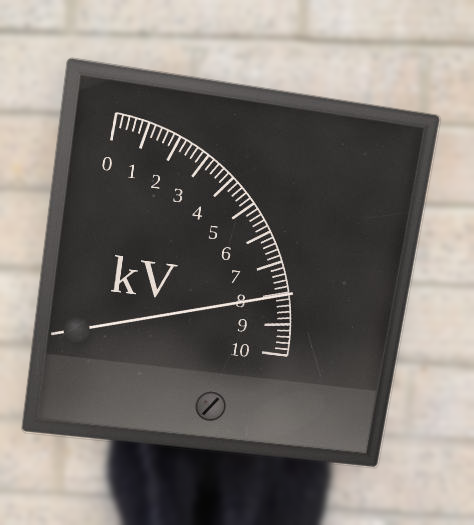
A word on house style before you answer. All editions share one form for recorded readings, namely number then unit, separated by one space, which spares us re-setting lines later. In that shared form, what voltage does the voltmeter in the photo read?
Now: 8 kV
